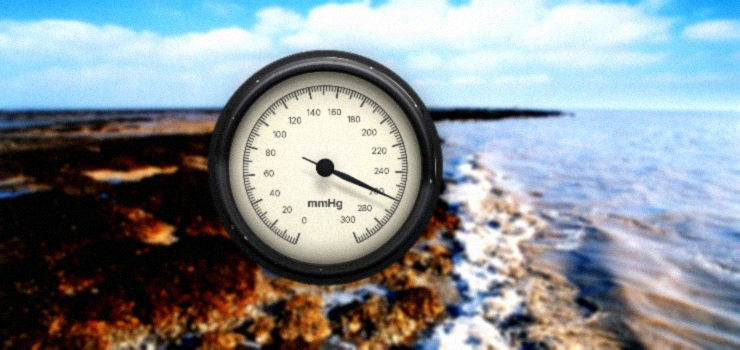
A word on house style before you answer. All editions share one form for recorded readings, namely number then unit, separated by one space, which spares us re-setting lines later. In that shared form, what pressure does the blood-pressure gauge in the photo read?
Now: 260 mmHg
